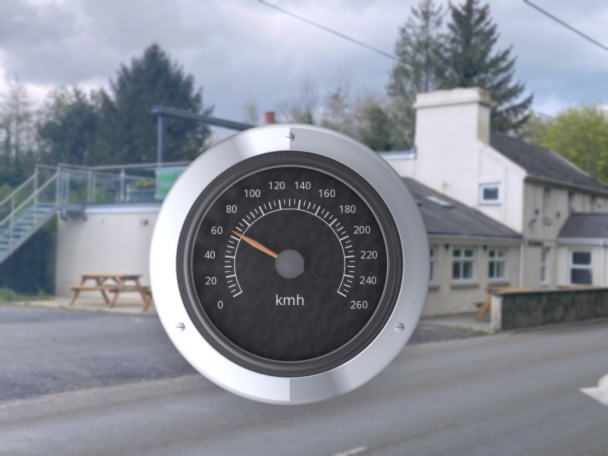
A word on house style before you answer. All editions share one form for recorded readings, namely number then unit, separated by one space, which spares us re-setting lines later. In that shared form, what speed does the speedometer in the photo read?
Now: 65 km/h
